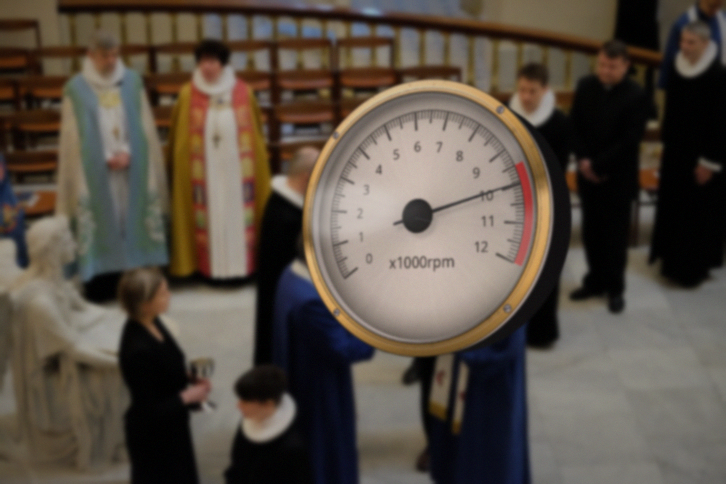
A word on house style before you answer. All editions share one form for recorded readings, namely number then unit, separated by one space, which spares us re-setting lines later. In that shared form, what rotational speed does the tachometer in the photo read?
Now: 10000 rpm
